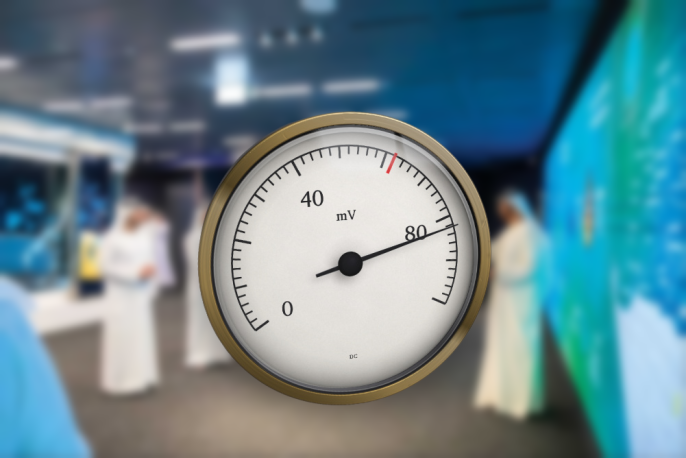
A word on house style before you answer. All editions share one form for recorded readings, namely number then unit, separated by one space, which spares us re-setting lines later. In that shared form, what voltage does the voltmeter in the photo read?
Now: 82 mV
